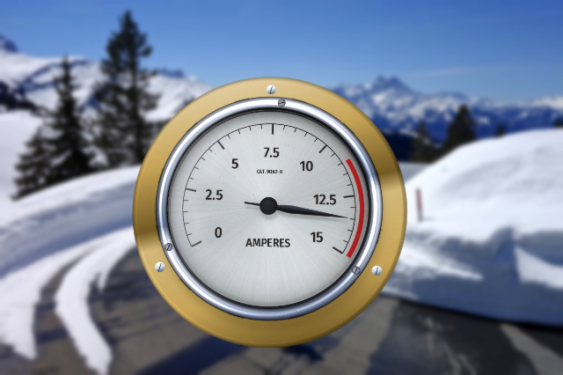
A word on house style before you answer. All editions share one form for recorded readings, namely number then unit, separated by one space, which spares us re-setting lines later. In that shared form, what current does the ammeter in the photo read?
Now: 13.5 A
